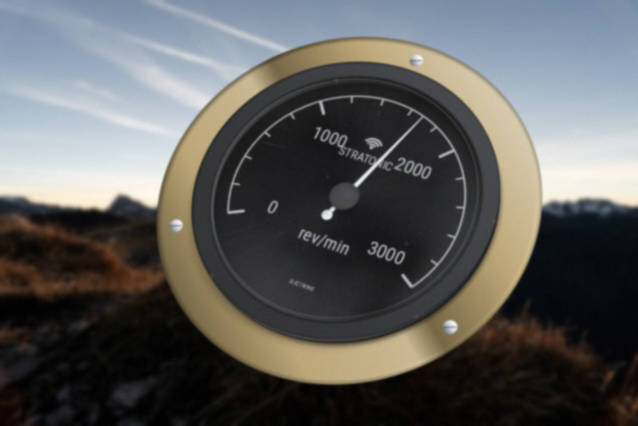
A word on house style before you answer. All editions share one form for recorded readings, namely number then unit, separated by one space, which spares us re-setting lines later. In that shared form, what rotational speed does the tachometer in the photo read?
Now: 1700 rpm
